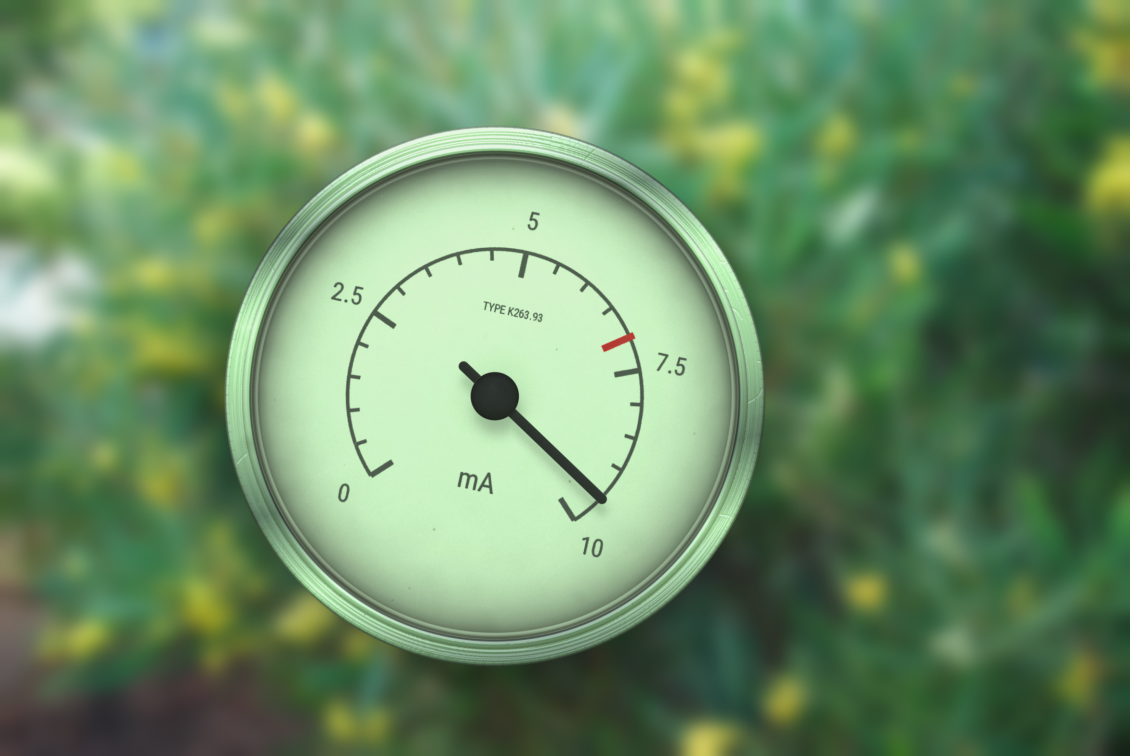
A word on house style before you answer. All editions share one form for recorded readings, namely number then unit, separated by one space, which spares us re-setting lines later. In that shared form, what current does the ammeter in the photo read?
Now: 9.5 mA
